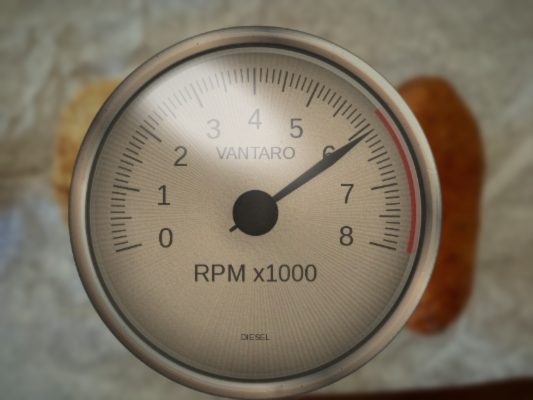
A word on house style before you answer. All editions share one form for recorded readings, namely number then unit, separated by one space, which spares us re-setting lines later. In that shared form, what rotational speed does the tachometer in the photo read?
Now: 6100 rpm
